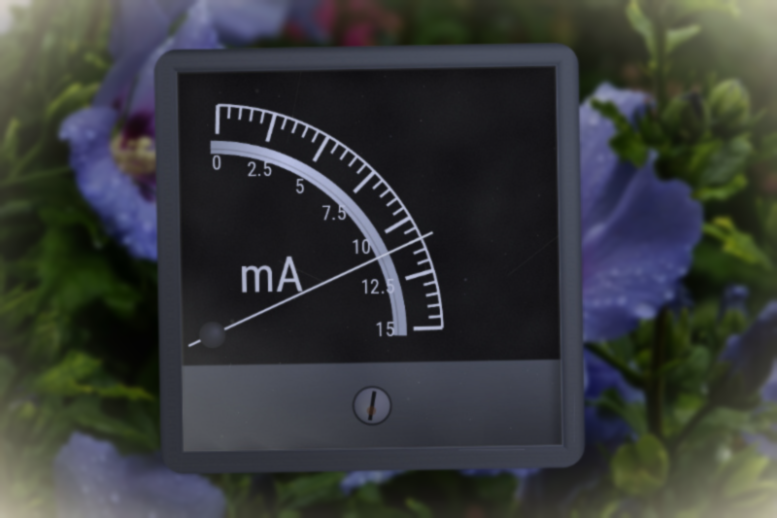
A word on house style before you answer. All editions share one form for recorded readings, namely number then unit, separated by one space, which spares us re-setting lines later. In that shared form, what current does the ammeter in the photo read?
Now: 11 mA
